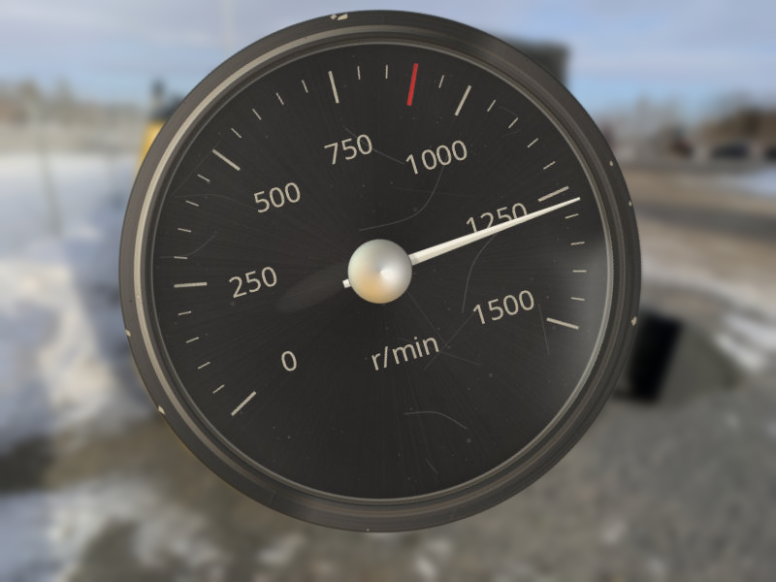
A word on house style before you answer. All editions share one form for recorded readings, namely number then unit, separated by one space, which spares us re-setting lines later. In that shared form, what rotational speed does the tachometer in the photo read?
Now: 1275 rpm
